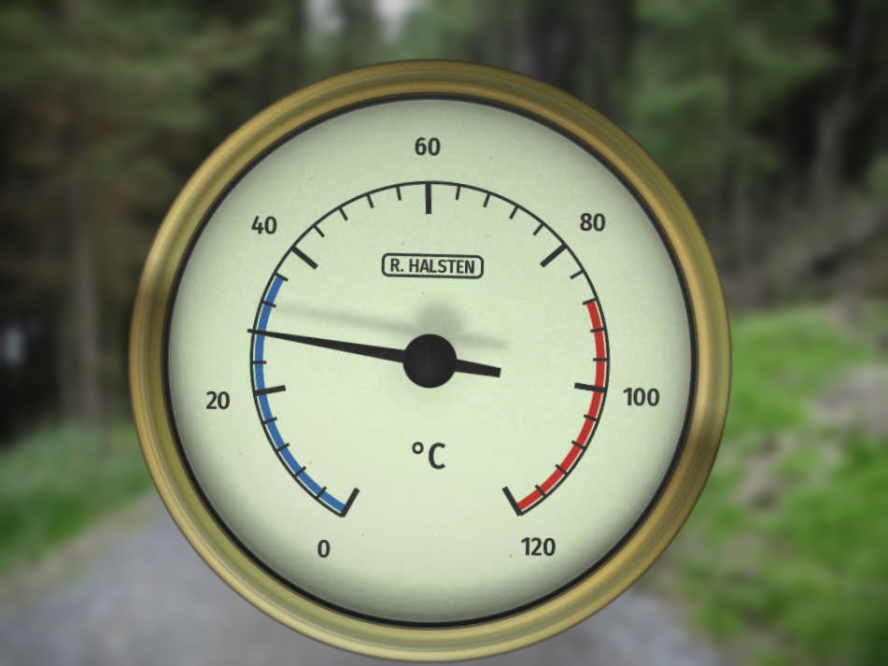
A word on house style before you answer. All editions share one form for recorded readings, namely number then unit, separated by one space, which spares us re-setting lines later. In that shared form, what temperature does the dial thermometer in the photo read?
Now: 28 °C
